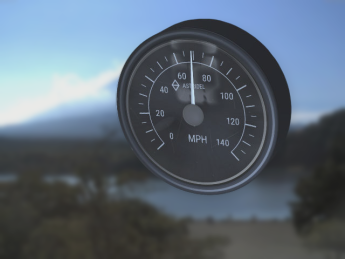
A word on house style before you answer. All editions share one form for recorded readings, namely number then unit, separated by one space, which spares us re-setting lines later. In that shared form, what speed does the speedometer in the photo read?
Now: 70 mph
